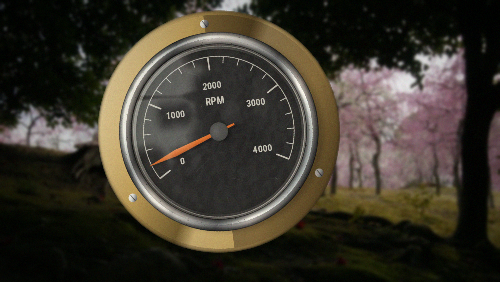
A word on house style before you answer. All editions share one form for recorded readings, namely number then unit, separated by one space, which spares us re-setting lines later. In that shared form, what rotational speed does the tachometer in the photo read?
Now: 200 rpm
